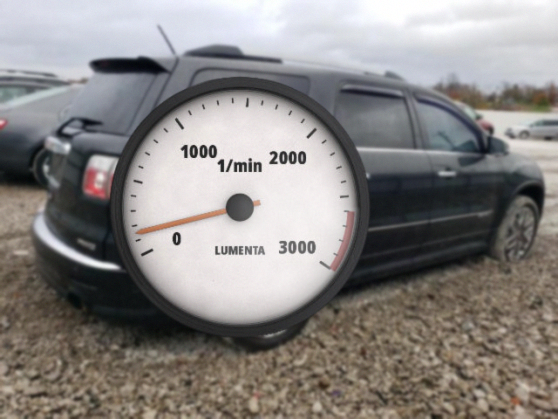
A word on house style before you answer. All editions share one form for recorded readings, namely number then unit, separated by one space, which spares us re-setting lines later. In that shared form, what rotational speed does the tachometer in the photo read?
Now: 150 rpm
